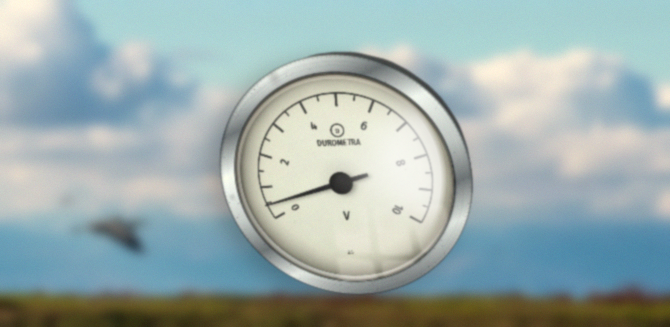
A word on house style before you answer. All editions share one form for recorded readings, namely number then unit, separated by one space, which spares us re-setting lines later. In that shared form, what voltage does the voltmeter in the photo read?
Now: 0.5 V
